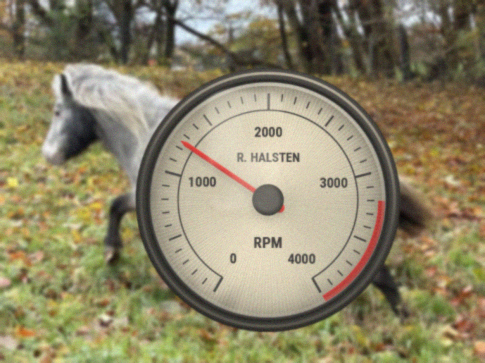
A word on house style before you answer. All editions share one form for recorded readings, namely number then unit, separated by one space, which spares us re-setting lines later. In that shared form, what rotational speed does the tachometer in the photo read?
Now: 1250 rpm
